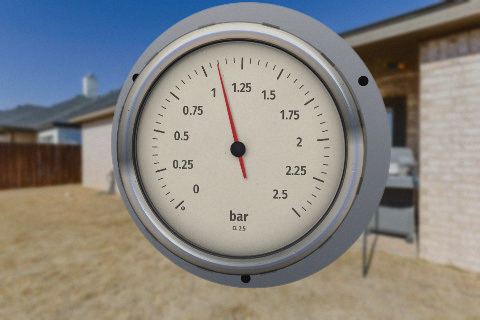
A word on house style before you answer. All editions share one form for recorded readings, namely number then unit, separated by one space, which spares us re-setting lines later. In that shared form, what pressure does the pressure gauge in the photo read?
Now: 1.1 bar
